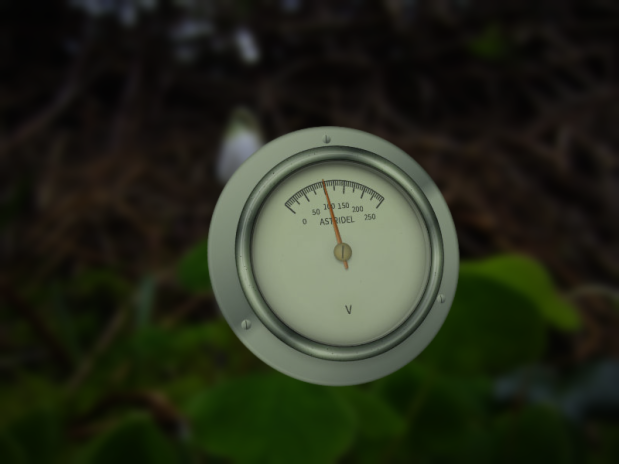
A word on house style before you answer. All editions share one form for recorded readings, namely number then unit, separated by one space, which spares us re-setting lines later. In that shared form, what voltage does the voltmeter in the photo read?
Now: 100 V
